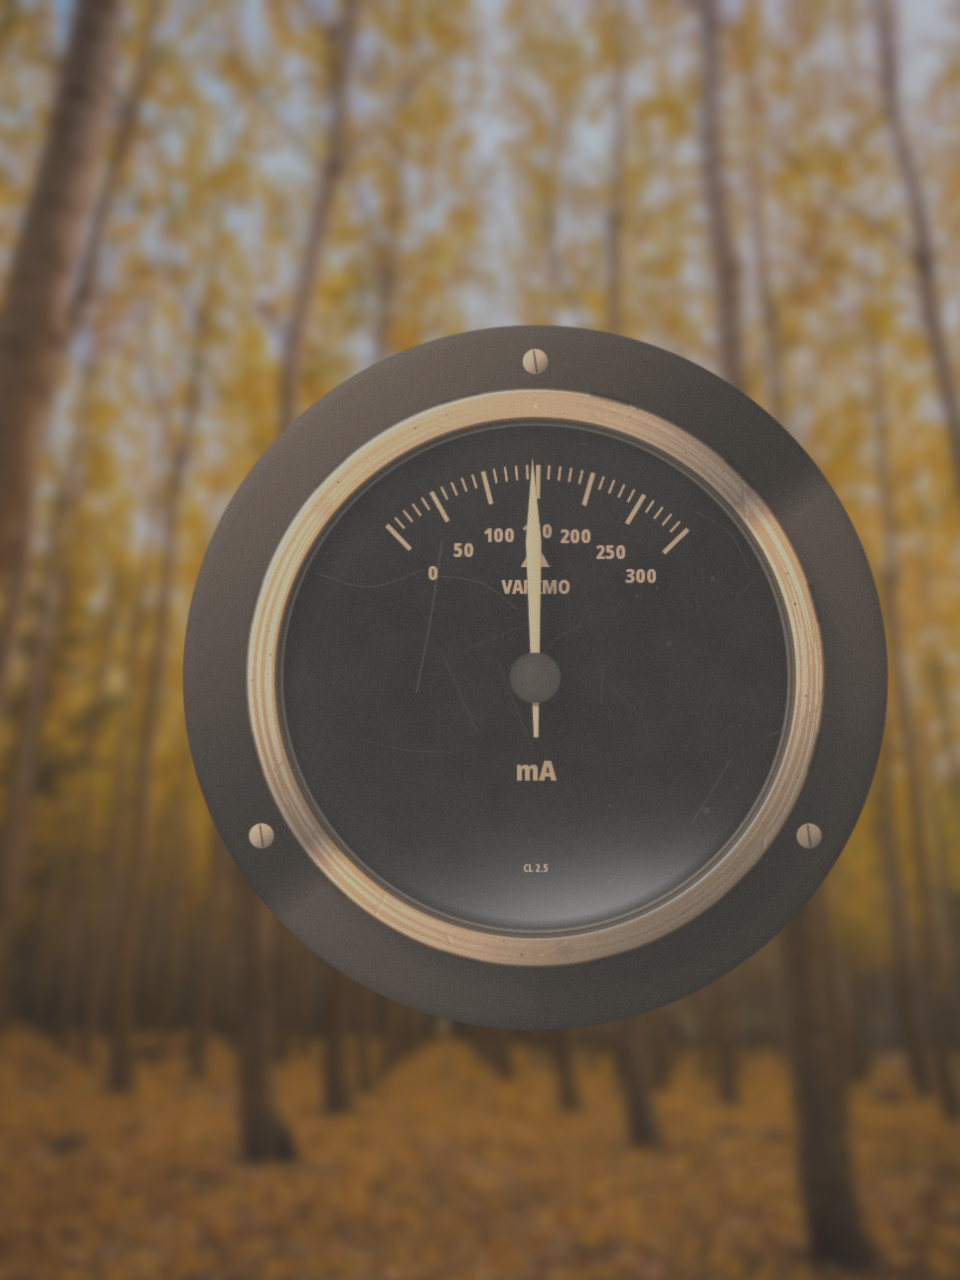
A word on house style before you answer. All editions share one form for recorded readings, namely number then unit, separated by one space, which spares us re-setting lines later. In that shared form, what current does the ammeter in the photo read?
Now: 145 mA
